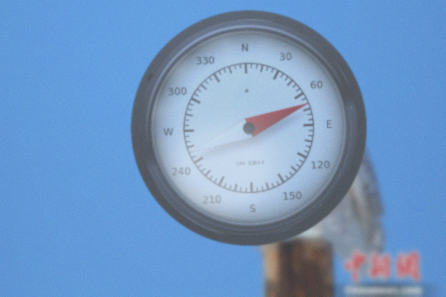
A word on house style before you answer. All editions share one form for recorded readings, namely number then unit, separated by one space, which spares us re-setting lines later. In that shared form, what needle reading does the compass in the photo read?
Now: 70 °
